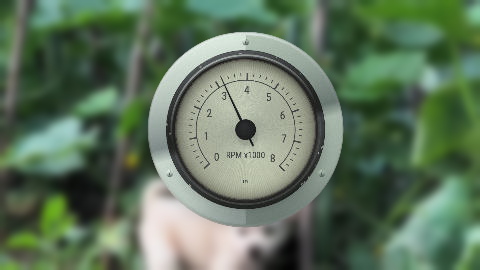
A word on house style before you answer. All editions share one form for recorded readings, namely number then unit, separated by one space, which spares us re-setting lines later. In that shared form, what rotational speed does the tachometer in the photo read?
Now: 3200 rpm
